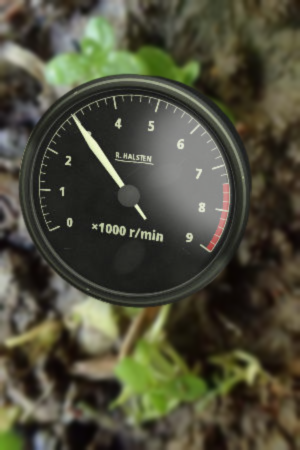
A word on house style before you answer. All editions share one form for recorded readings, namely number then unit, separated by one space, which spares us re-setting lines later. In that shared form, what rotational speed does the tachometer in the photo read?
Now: 3000 rpm
